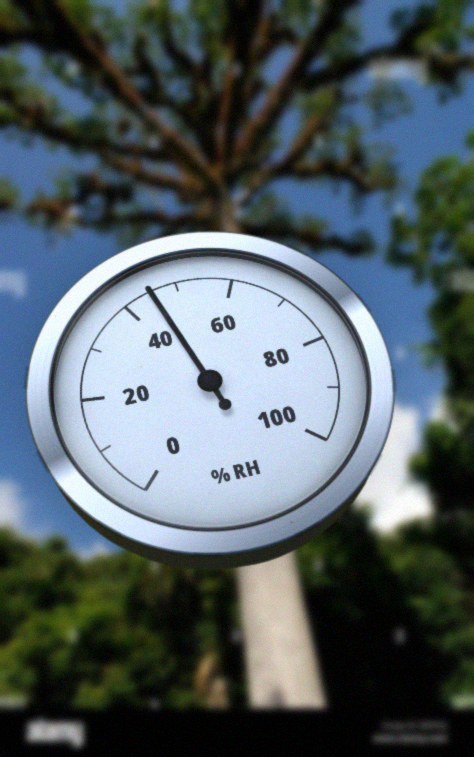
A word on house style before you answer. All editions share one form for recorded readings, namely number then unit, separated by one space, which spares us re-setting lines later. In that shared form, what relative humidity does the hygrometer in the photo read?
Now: 45 %
